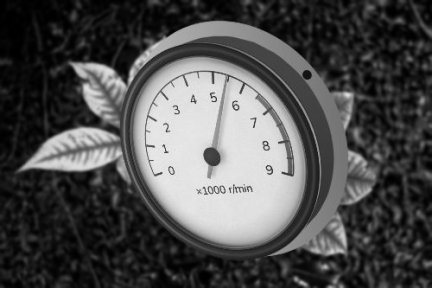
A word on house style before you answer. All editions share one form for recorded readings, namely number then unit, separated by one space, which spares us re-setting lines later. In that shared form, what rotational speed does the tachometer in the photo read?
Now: 5500 rpm
